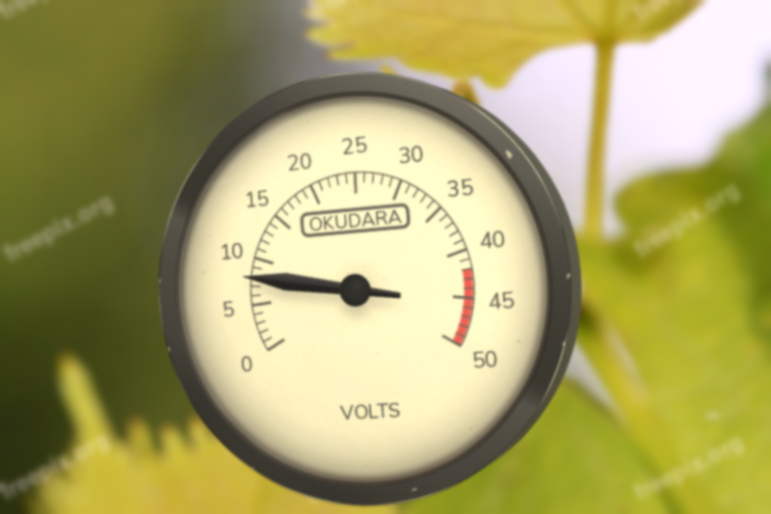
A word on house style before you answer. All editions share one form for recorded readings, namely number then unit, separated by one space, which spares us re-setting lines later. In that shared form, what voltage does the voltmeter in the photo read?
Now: 8 V
